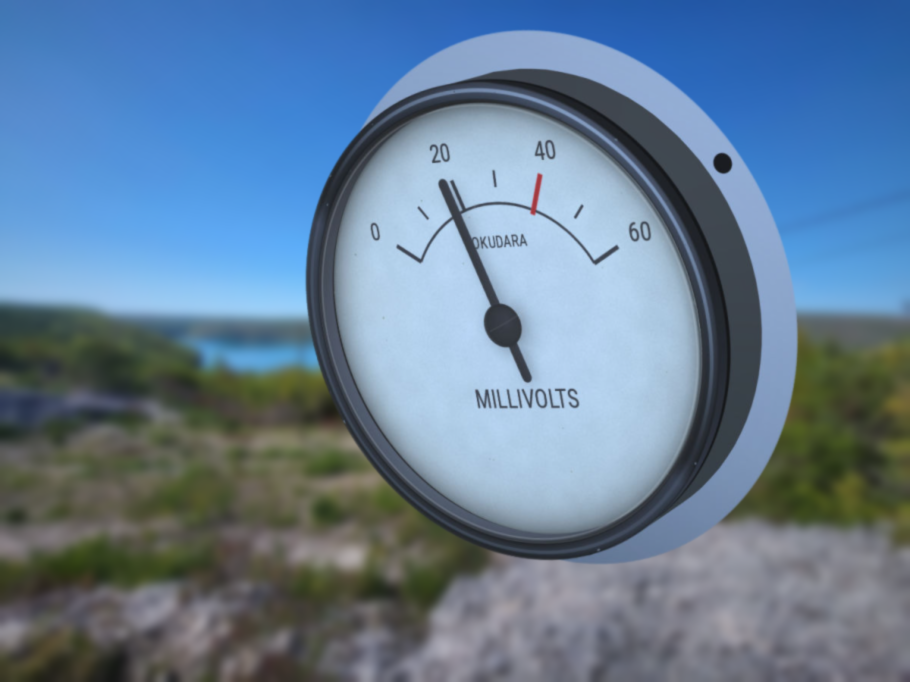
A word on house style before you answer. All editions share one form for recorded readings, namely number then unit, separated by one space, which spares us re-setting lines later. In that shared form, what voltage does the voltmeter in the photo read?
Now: 20 mV
